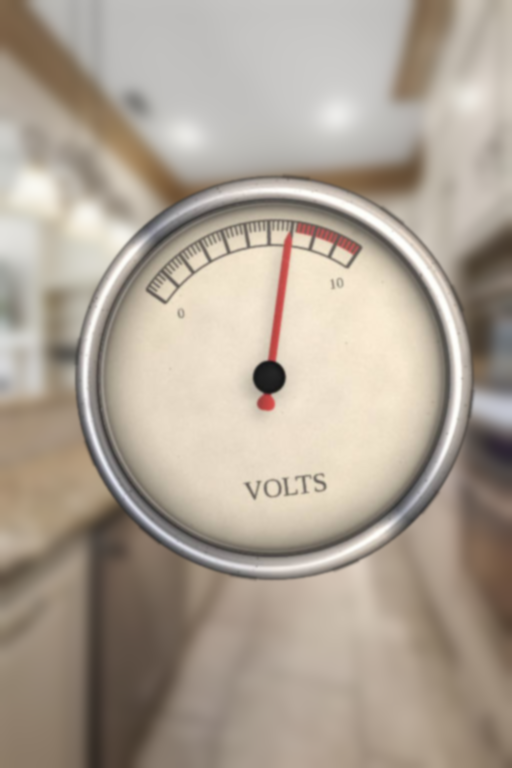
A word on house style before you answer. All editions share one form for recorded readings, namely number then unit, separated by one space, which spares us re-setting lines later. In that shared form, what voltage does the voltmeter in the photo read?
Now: 7 V
